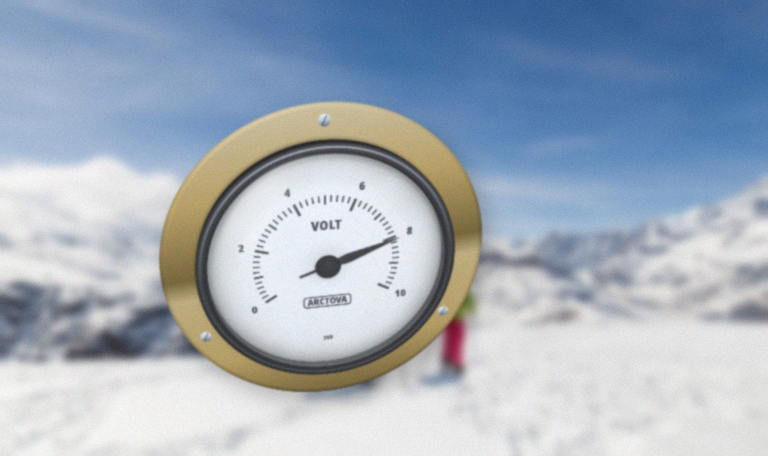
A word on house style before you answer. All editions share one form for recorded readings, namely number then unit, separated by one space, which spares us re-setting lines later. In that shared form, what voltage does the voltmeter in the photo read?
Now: 8 V
